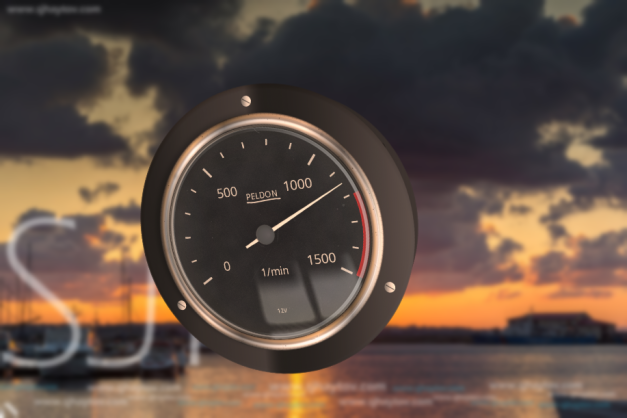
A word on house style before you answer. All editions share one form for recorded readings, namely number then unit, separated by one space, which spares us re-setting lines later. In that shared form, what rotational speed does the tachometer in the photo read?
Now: 1150 rpm
